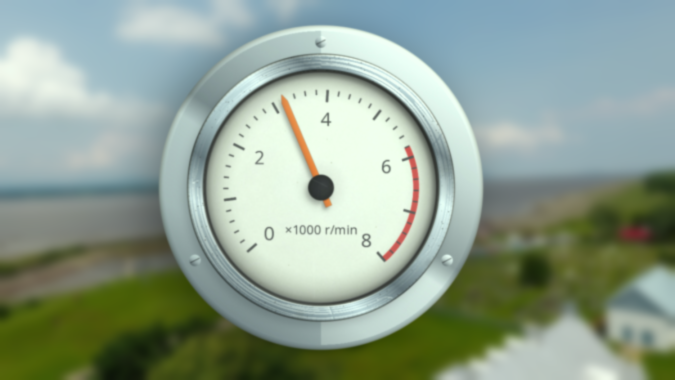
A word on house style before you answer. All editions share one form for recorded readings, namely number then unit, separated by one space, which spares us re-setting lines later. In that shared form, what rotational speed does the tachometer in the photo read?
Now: 3200 rpm
